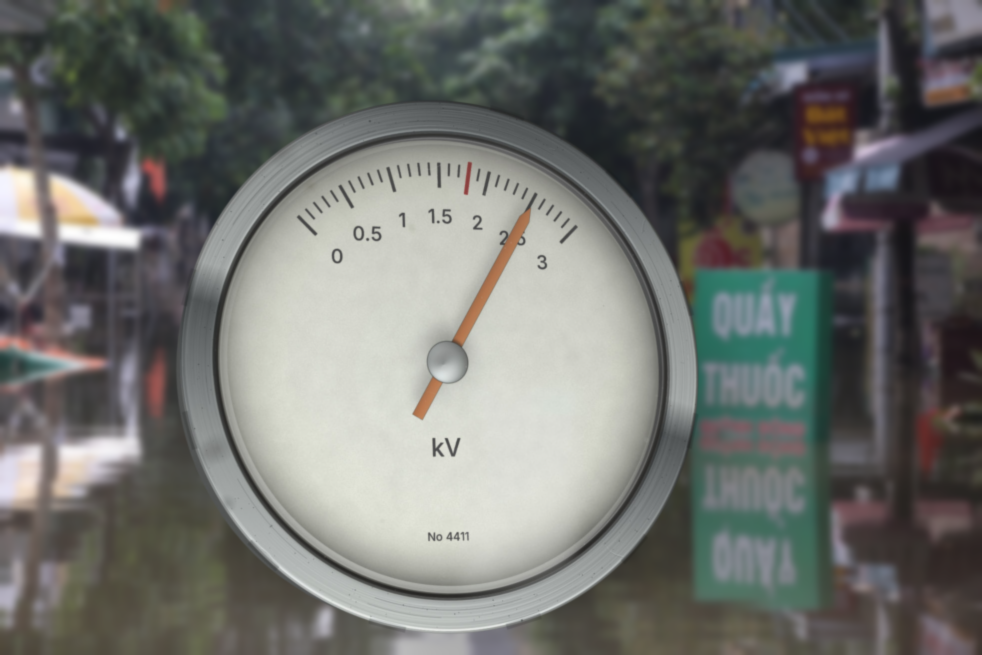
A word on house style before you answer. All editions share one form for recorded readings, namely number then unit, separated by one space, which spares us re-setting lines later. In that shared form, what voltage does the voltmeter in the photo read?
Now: 2.5 kV
